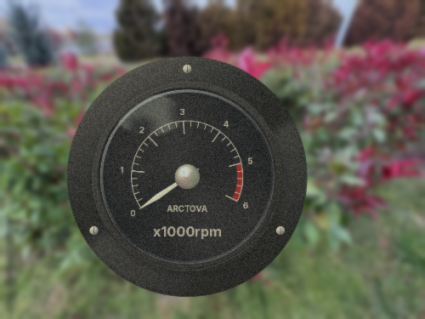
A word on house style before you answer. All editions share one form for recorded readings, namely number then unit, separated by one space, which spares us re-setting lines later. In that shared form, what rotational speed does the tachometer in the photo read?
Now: 0 rpm
